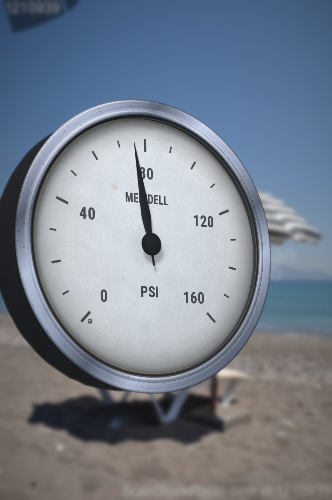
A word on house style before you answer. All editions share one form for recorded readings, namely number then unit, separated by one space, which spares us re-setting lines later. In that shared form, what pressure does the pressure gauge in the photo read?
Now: 75 psi
